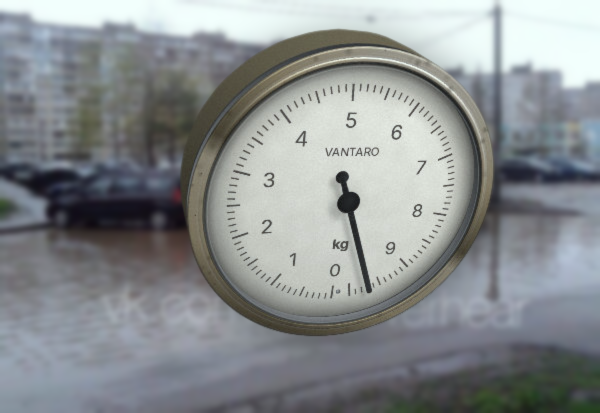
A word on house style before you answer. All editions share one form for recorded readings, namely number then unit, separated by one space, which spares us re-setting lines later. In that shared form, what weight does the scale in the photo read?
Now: 9.7 kg
